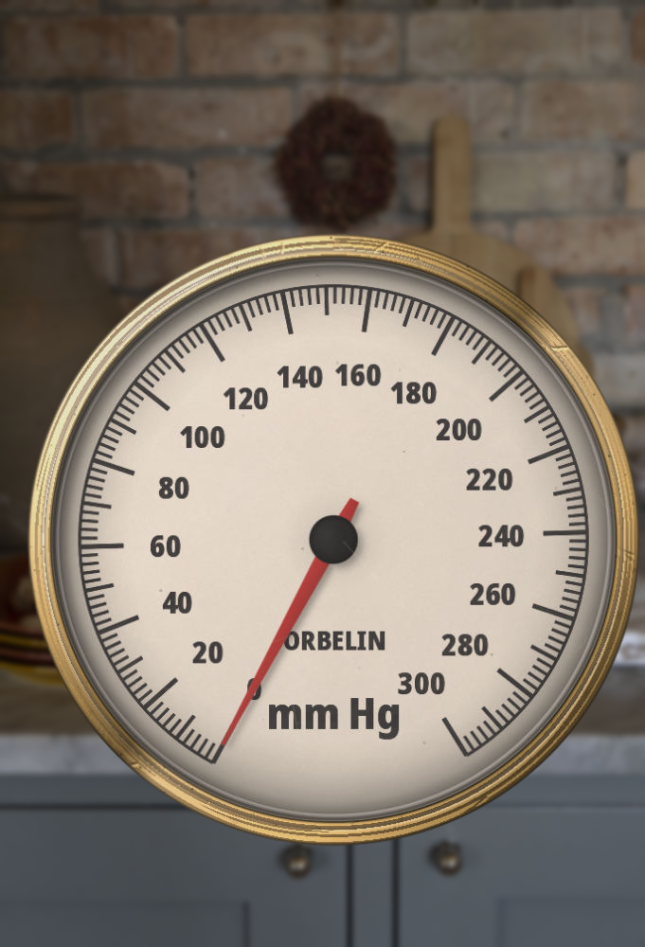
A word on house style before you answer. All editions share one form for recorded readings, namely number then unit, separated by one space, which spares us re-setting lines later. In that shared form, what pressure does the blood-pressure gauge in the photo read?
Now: 0 mmHg
